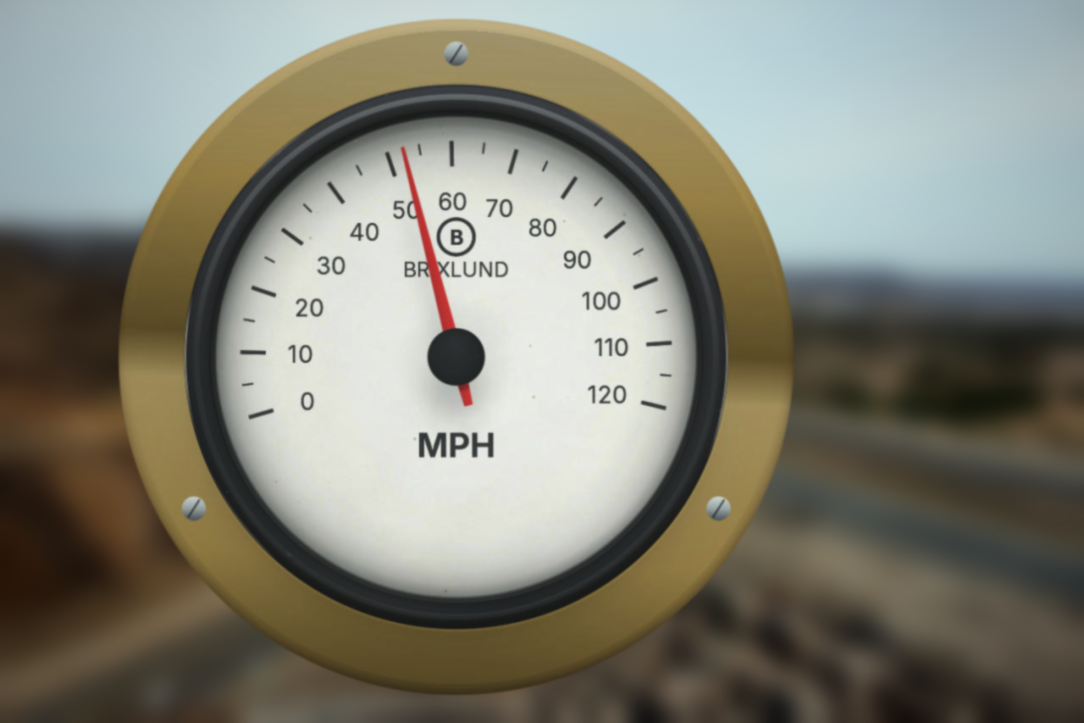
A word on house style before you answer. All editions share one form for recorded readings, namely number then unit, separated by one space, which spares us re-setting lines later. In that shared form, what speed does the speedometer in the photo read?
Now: 52.5 mph
